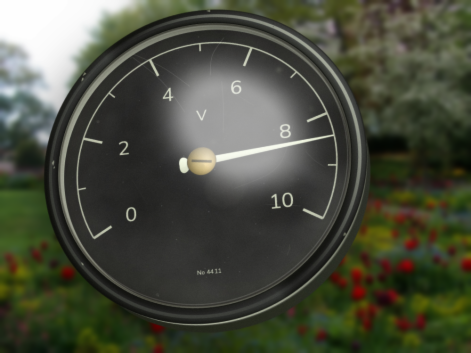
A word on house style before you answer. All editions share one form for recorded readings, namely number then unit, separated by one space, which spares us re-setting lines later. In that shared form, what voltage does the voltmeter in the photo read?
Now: 8.5 V
